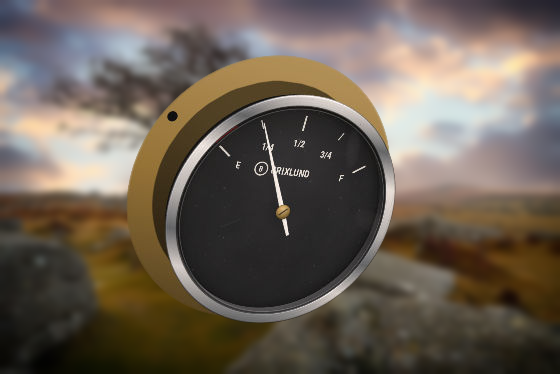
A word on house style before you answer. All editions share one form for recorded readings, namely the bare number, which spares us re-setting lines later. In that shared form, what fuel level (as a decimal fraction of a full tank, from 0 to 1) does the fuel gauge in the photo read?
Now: 0.25
